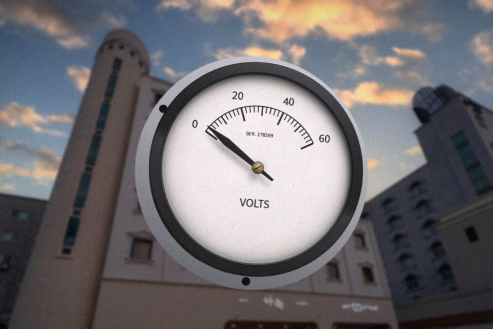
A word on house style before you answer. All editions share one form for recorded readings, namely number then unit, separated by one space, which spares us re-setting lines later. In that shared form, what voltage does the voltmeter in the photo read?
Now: 2 V
